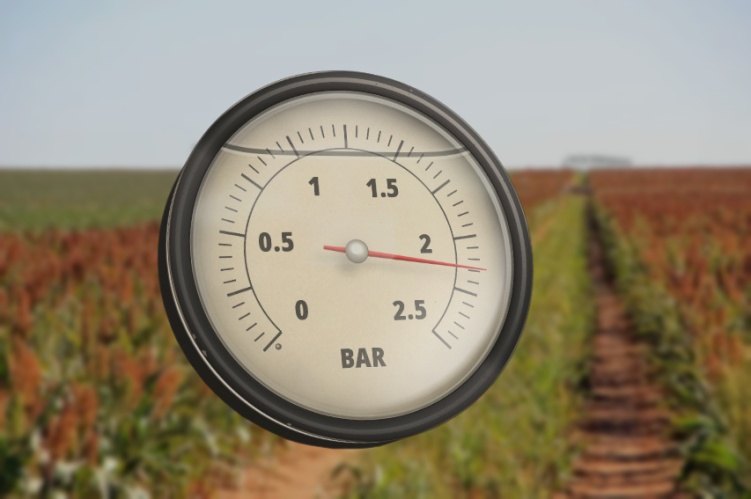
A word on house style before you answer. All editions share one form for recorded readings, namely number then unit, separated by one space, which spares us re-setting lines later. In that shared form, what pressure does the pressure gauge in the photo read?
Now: 2.15 bar
